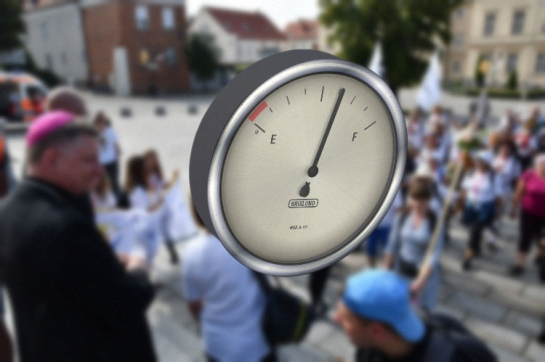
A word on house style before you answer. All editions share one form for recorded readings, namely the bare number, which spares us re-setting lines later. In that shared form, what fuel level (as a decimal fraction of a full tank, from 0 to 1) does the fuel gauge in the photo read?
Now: 0.625
